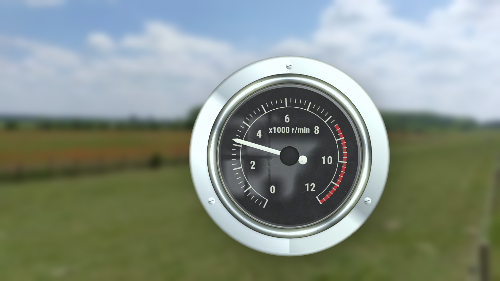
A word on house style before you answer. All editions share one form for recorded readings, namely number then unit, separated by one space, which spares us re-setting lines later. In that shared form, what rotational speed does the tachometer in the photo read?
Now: 3200 rpm
